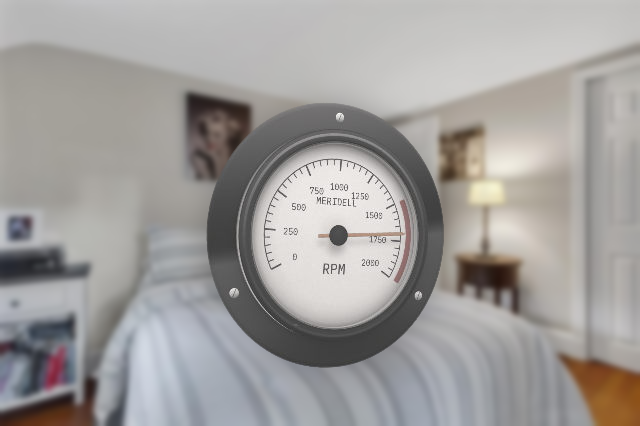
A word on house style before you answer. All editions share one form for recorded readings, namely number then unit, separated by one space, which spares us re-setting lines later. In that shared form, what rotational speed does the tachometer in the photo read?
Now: 1700 rpm
